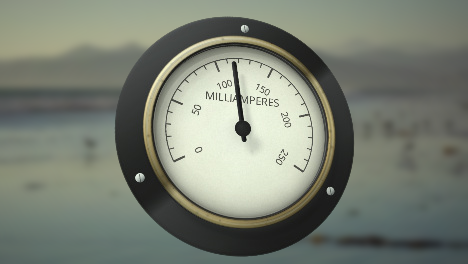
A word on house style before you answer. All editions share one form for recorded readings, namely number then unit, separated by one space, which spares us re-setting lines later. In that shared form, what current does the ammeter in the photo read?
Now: 115 mA
